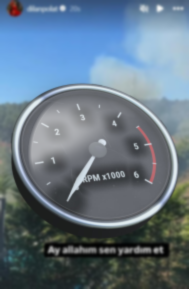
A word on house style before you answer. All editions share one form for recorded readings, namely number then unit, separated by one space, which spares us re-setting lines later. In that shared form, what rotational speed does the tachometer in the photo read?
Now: 0 rpm
